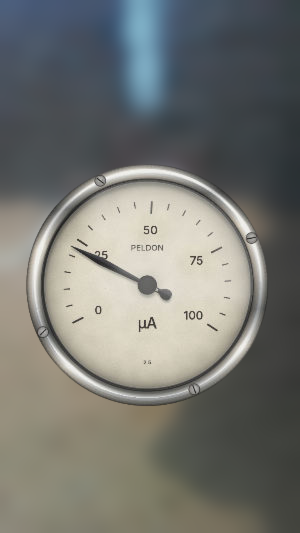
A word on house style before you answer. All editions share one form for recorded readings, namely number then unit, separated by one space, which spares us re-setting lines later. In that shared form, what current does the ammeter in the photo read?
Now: 22.5 µA
